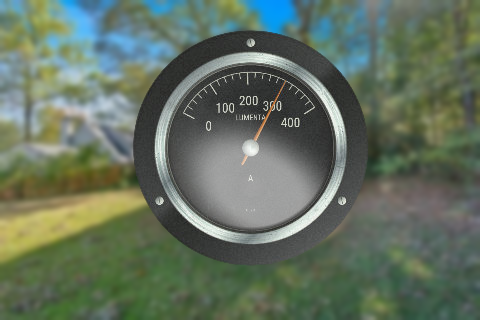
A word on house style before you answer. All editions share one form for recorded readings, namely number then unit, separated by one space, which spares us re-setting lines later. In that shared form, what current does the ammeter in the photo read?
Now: 300 A
